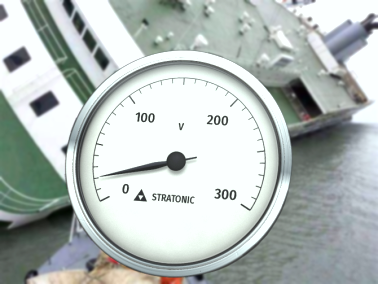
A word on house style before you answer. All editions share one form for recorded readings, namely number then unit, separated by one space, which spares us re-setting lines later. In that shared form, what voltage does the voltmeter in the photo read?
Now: 20 V
